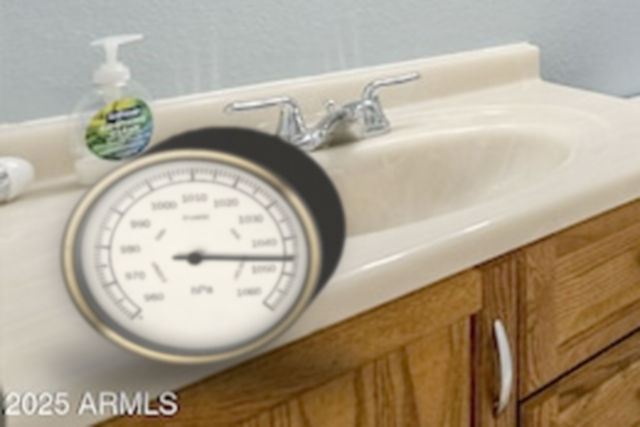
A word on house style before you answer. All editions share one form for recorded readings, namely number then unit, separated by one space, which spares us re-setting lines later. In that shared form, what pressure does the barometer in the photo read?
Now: 1045 hPa
